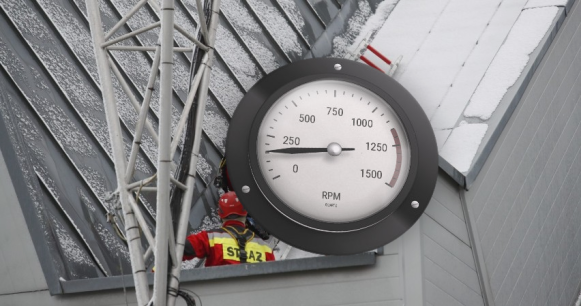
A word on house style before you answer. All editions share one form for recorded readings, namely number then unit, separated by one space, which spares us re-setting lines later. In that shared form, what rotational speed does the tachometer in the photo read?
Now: 150 rpm
